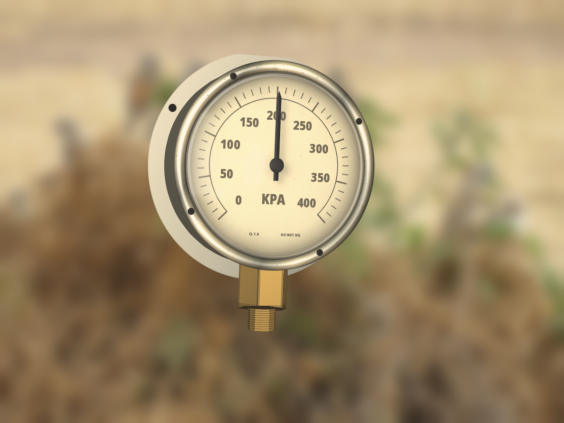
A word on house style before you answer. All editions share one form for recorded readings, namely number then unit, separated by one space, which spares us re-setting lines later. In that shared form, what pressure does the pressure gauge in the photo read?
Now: 200 kPa
